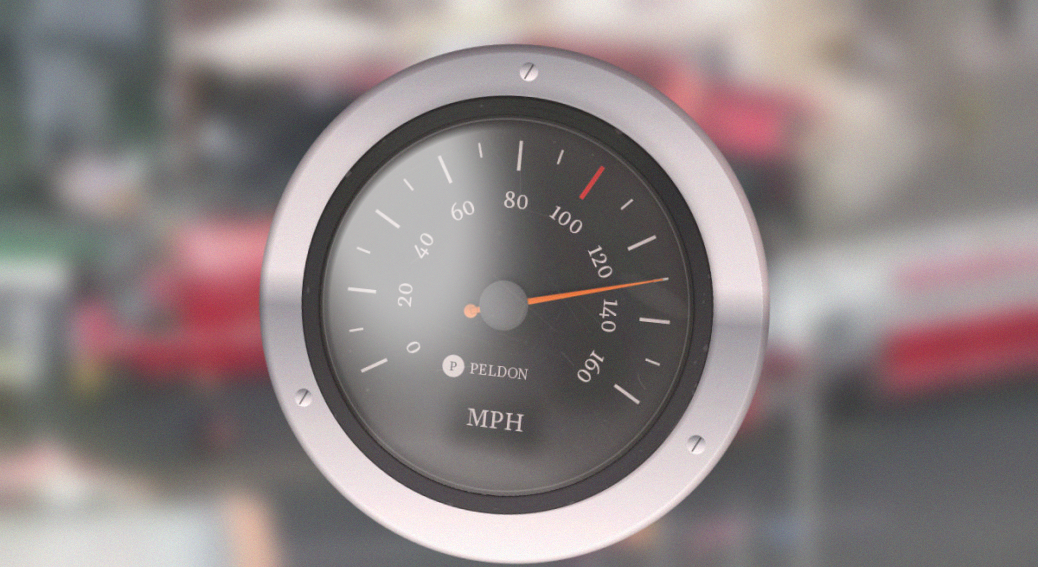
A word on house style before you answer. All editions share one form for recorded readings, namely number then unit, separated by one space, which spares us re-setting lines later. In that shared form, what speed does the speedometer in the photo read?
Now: 130 mph
